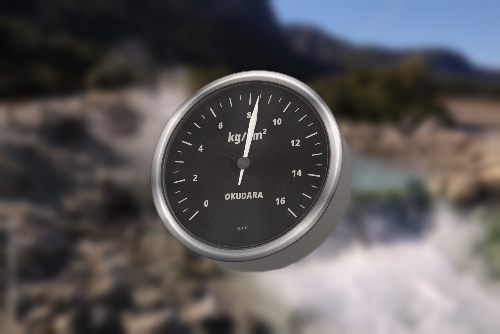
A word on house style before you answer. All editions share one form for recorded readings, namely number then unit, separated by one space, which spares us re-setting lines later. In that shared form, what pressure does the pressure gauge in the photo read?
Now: 8.5 kg/cm²
